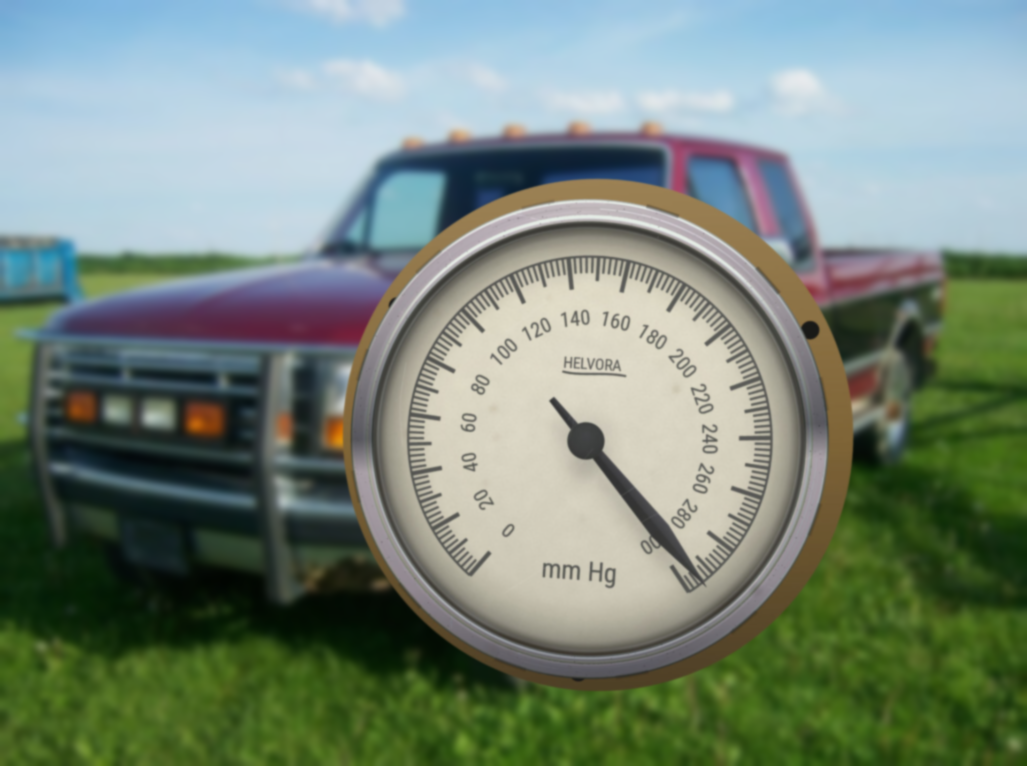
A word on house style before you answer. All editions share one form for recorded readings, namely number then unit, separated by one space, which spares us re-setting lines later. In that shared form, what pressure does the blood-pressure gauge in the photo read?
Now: 294 mmHg
